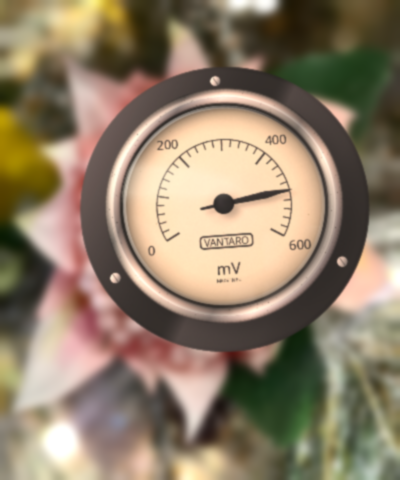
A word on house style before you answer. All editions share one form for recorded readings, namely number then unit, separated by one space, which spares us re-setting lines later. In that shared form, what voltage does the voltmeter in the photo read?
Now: 500 mV
